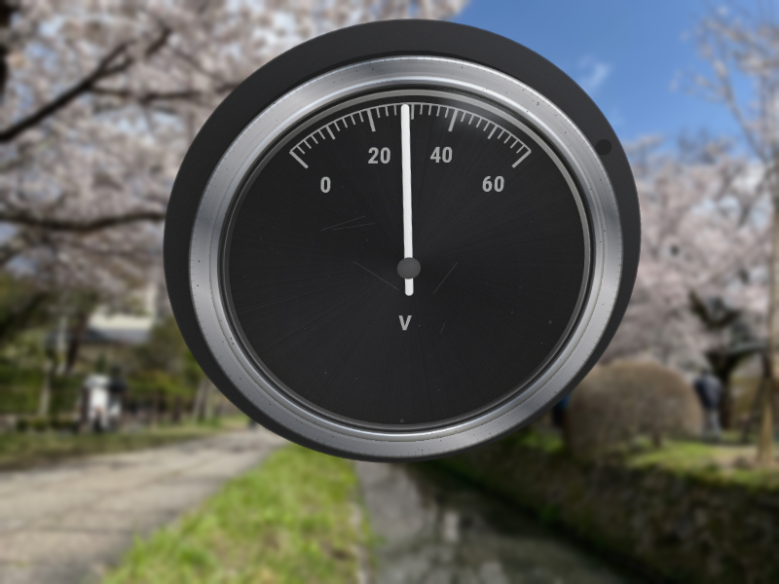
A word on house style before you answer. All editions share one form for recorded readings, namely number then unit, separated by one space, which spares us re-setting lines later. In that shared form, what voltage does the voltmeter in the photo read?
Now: 28 V
